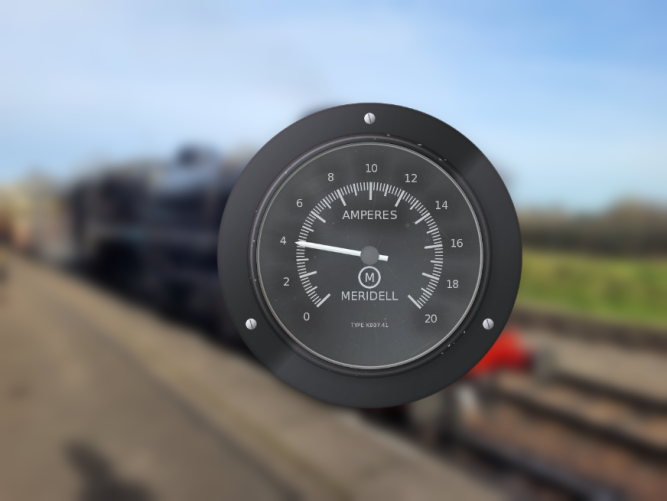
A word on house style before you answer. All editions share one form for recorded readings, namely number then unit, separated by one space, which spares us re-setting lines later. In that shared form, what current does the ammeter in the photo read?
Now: 4 A
